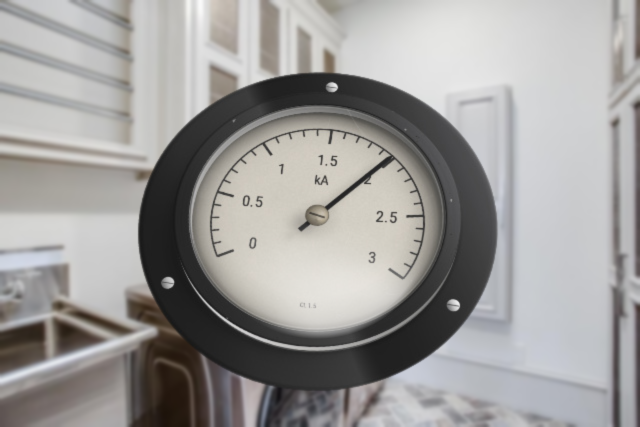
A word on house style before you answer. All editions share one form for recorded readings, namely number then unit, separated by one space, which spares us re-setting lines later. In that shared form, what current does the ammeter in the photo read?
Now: 2 kA
